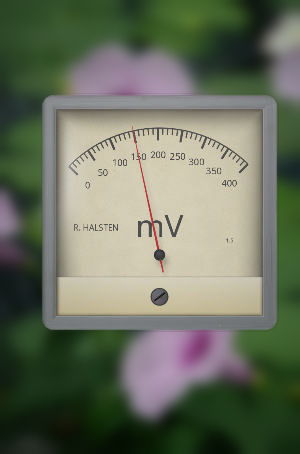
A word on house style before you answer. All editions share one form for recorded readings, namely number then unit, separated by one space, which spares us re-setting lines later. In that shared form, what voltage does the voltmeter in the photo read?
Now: 150 mV
